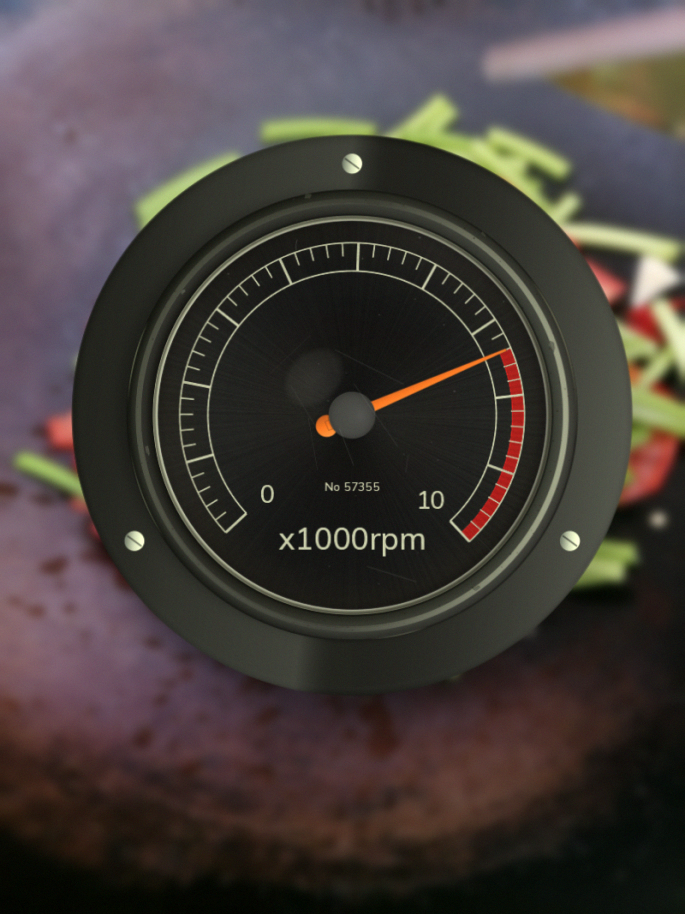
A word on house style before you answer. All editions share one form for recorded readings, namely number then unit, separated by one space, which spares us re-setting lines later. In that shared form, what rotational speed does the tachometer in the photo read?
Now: 7400 rpm
